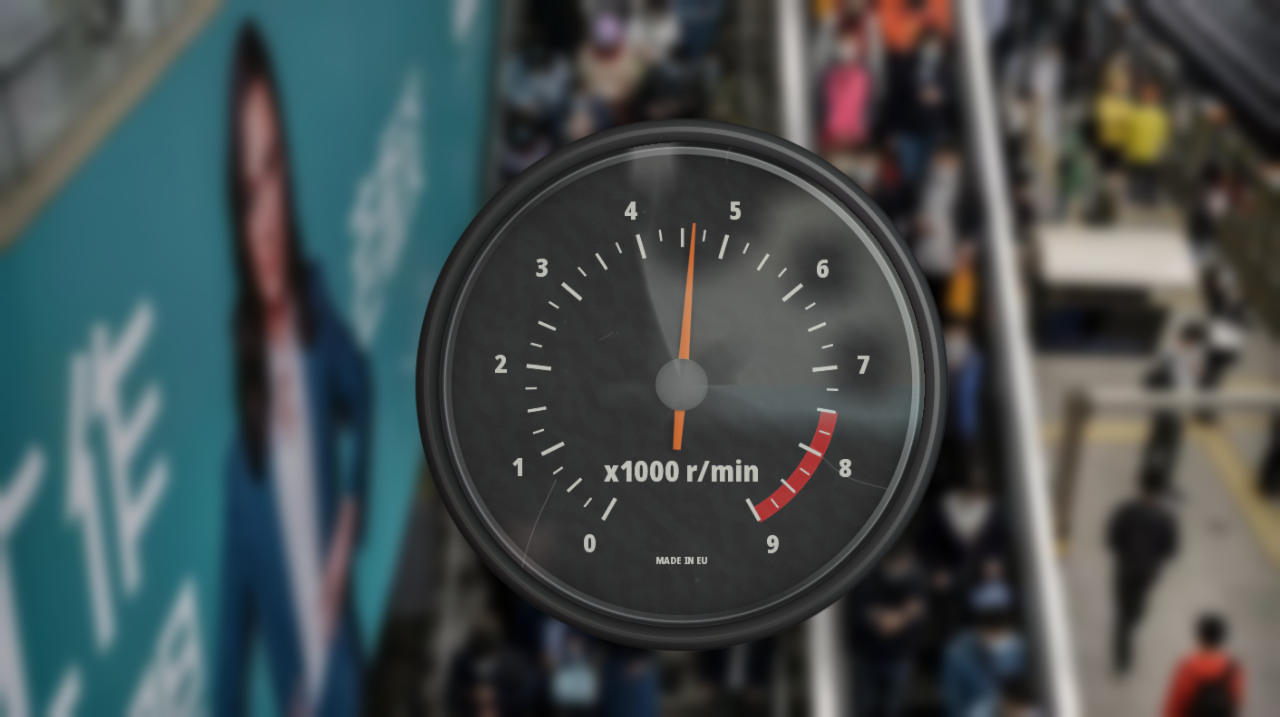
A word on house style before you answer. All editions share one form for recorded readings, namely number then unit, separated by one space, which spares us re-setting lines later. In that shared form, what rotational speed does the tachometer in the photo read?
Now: 4625 rpm
